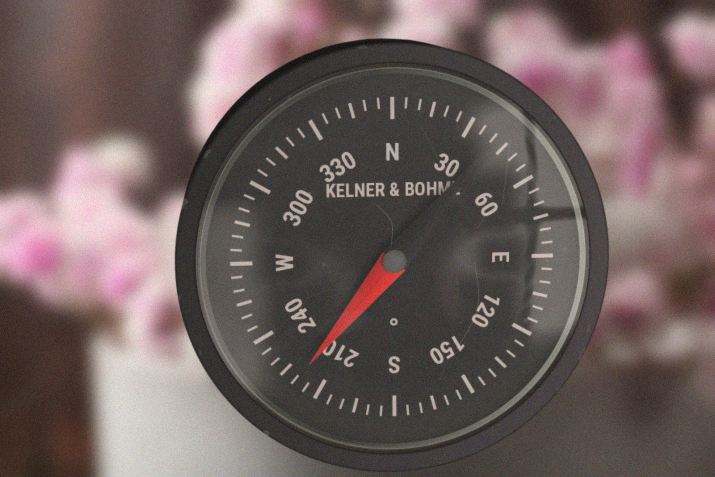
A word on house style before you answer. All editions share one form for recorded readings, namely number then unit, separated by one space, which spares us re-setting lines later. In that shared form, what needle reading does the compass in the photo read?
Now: 220 °
